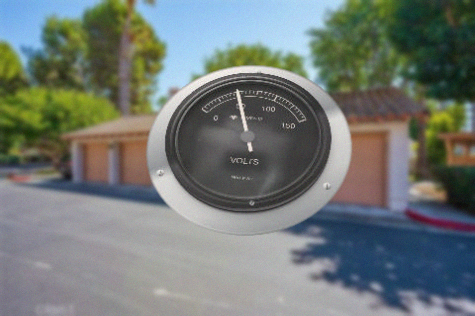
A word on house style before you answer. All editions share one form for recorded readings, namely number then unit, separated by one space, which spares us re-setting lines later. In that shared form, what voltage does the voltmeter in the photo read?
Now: 50 V
